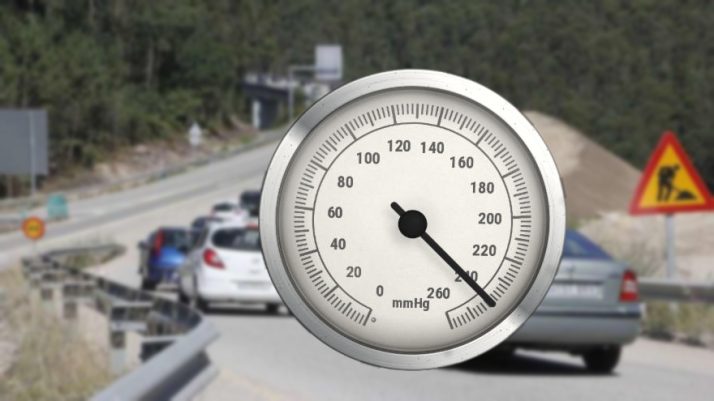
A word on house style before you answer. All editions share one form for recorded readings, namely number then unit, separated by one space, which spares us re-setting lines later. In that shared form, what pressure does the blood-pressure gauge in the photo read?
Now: 240 mmHg
